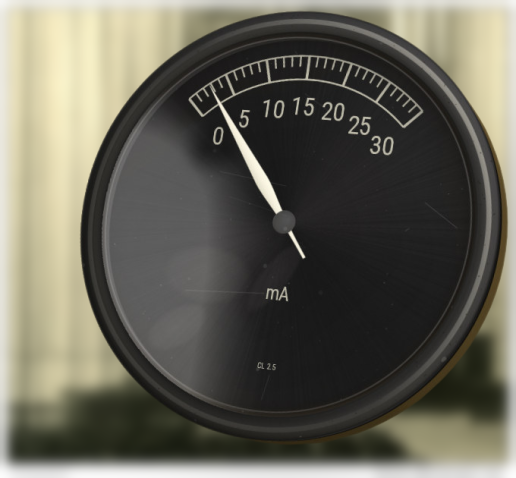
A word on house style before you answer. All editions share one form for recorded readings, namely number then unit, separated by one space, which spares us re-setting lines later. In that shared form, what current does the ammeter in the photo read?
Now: 3 mA
